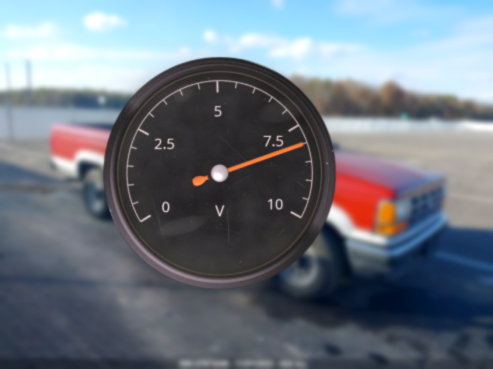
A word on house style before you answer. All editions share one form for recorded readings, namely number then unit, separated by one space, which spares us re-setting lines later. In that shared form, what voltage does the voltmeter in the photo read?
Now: 8 V
